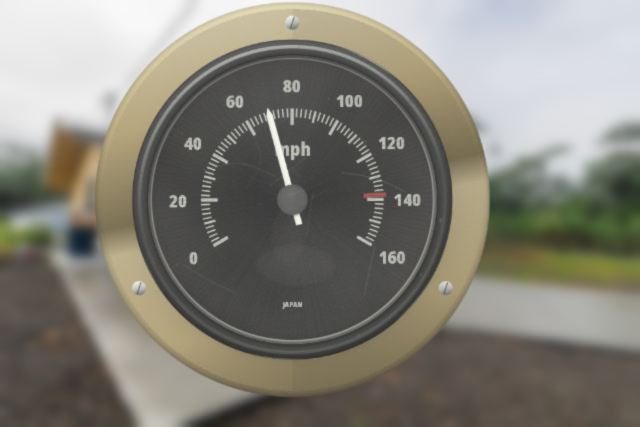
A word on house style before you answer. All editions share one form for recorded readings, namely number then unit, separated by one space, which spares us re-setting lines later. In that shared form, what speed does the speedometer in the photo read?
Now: 70 mph
